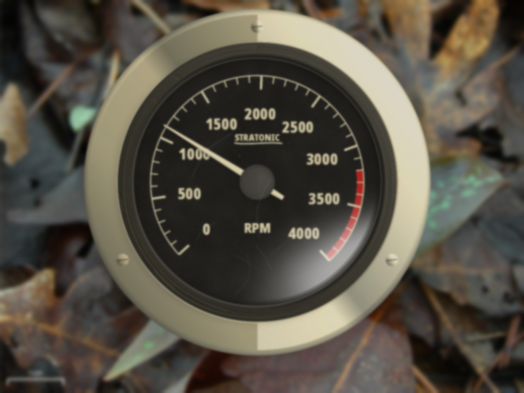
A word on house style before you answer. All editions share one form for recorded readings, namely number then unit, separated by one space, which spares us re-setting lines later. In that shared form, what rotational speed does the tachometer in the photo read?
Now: 1100 rpm
